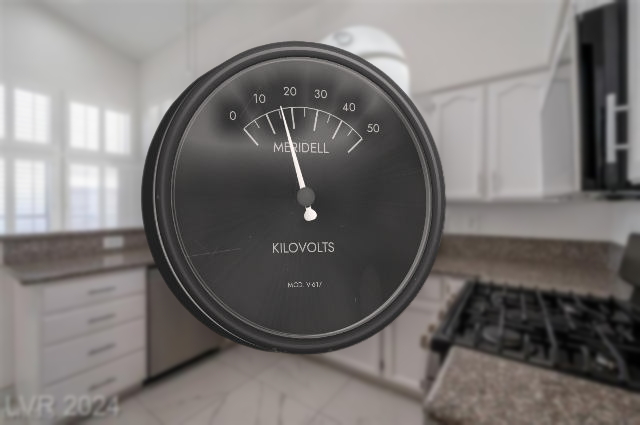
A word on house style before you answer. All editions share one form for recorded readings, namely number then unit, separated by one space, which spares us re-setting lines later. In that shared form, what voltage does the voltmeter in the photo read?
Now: 15 kV
